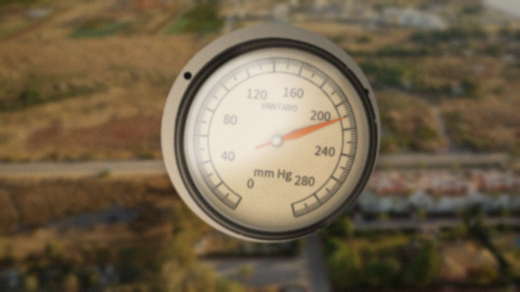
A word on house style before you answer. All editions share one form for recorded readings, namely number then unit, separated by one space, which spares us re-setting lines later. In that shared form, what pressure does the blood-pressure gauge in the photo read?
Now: 210 mmHg
